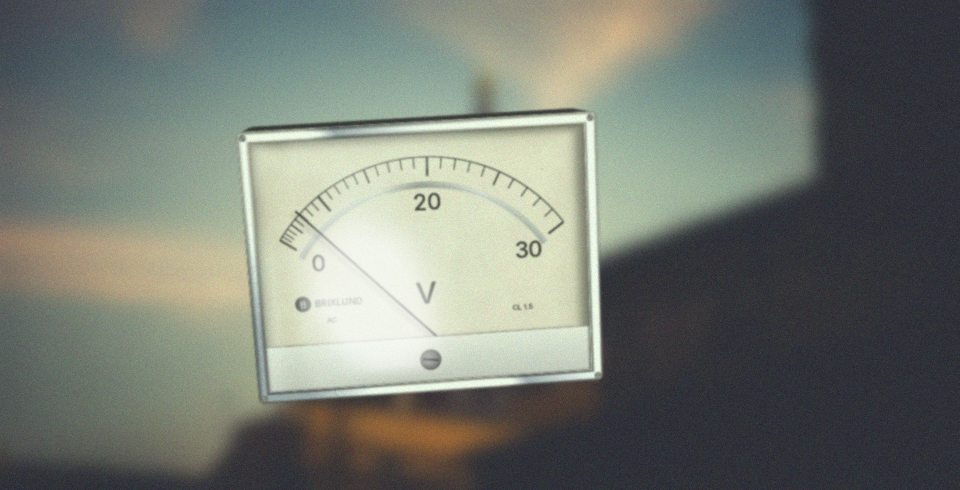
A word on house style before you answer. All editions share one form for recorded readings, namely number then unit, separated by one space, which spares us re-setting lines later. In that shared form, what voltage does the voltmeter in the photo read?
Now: 7 V
